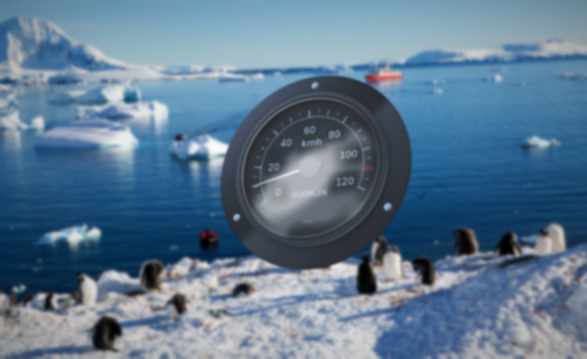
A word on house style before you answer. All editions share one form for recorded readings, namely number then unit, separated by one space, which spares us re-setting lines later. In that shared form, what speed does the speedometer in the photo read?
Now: 10 km/h
